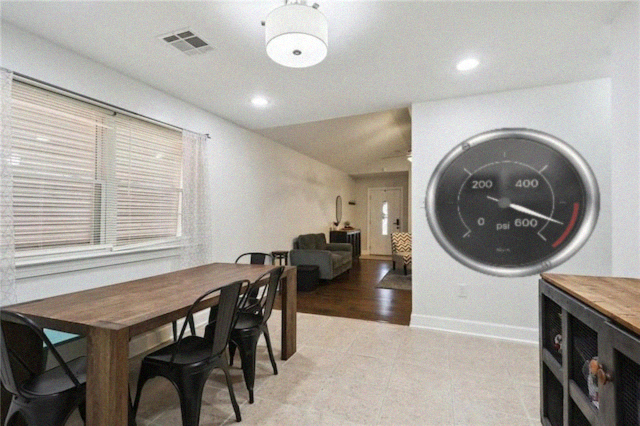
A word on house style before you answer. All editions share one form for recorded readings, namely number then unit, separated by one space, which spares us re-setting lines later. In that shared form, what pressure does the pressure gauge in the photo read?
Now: 550 psi
